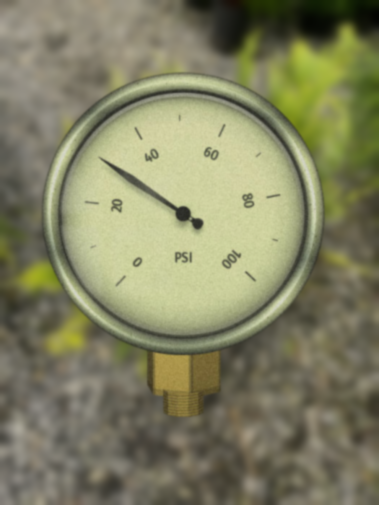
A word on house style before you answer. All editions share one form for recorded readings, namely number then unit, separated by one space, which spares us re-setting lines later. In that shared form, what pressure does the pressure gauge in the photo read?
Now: 30 psi
